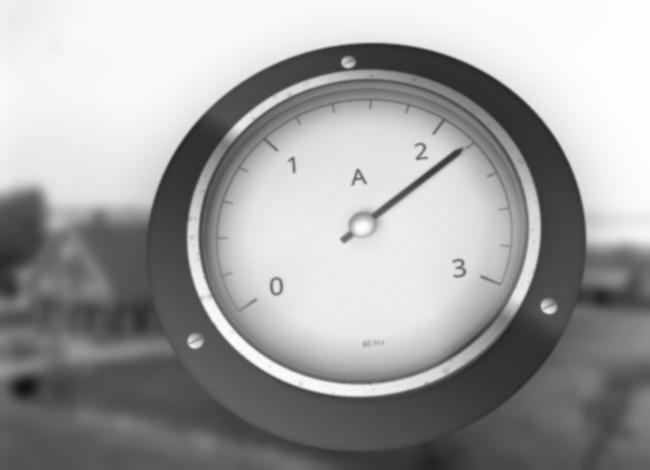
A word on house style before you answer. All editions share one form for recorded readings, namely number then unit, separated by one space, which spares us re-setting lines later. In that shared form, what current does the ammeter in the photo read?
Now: 2.2 A
